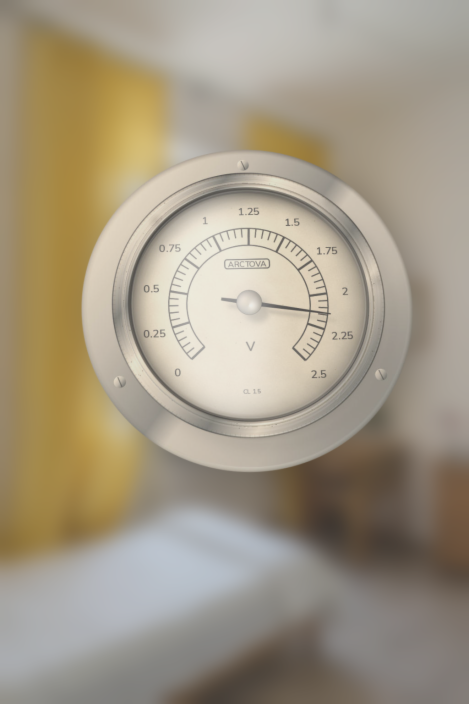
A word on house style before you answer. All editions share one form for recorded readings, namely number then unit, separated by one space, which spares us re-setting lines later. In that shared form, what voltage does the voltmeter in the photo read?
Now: 2.15 V
